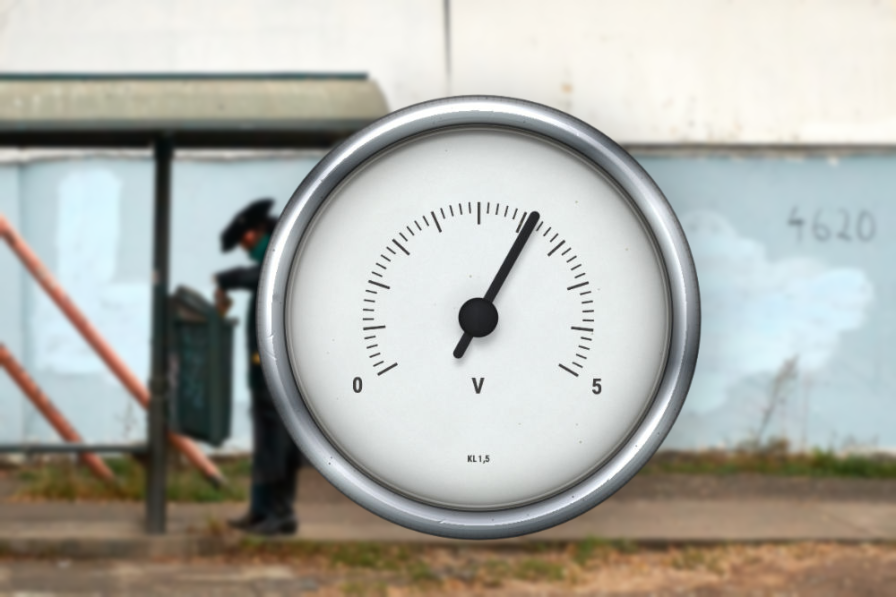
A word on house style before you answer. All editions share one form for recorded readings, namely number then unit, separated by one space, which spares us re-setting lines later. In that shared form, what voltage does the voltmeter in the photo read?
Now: 3.1 V
